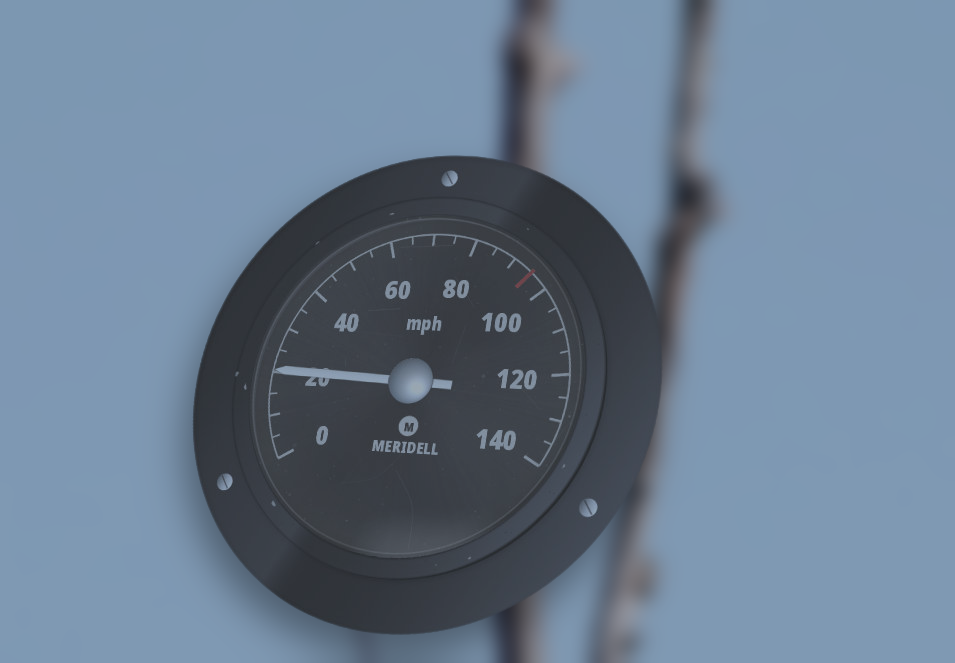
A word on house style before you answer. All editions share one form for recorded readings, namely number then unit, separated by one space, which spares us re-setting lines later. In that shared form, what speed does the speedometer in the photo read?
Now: 20 mph
